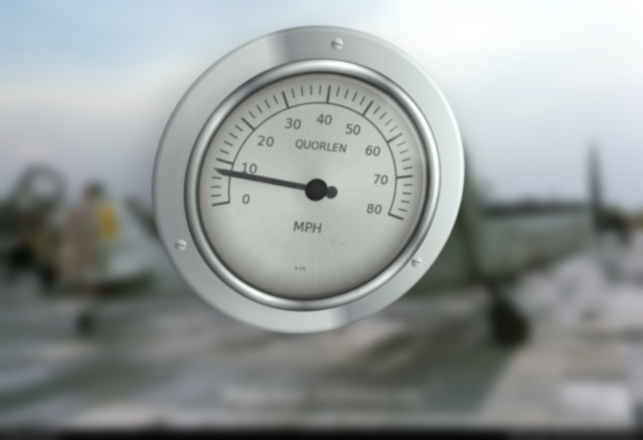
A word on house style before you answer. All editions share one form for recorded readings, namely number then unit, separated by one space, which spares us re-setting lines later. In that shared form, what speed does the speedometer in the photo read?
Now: 8 mph
